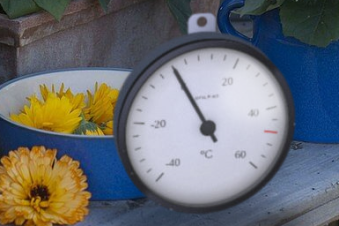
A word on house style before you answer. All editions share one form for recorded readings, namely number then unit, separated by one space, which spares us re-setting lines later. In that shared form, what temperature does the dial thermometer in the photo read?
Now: 0 °C
